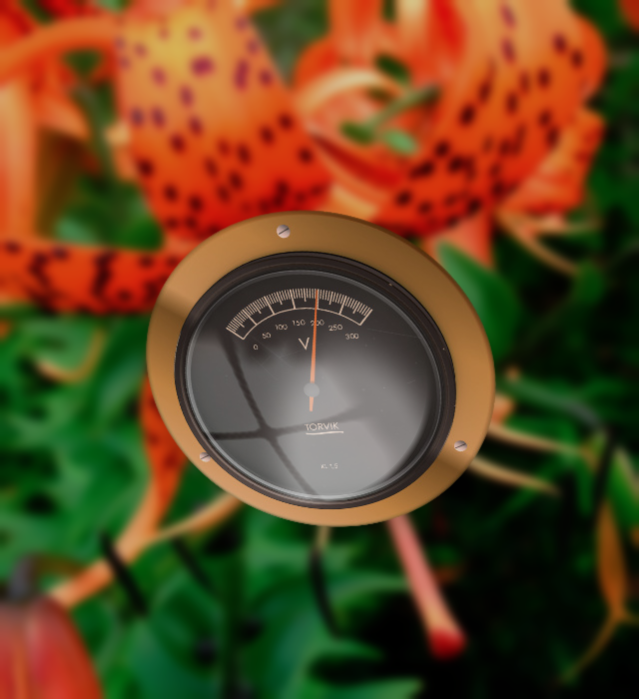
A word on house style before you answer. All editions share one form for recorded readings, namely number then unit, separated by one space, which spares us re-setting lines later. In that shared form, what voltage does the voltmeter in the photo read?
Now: 200 V
